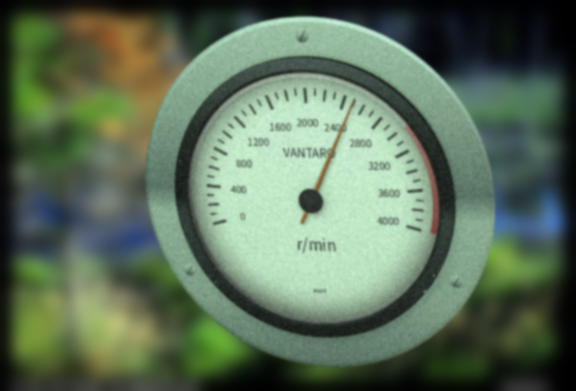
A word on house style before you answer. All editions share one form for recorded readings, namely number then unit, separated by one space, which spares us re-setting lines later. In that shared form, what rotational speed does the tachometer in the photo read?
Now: 2500 rpm
